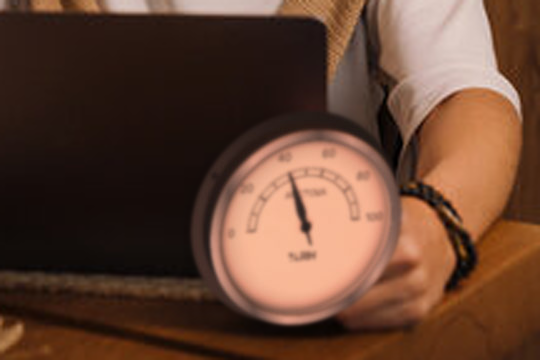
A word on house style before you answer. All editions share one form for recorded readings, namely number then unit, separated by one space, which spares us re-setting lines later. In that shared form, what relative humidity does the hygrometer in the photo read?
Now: 40 %
